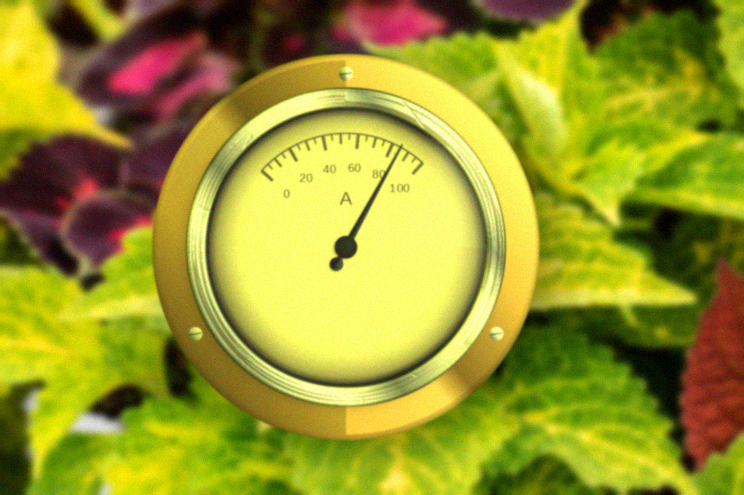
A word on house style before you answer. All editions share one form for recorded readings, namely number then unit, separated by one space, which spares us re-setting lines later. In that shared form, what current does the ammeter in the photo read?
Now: 85 A
